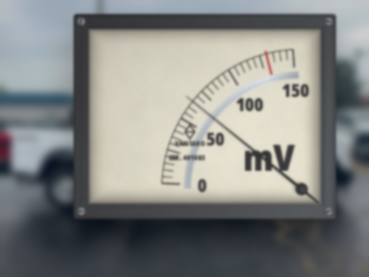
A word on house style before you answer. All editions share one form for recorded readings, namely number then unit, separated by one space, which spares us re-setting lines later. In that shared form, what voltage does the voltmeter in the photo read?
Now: 65 mV
